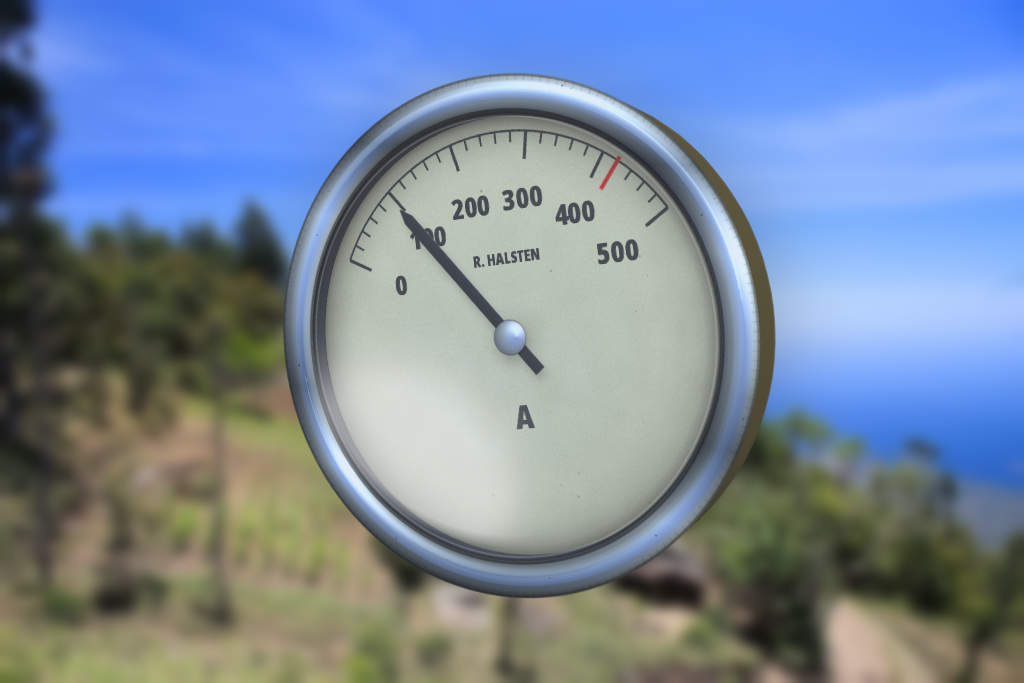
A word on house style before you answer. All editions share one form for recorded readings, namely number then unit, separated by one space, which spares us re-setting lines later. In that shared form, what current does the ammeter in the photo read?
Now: 100 A
